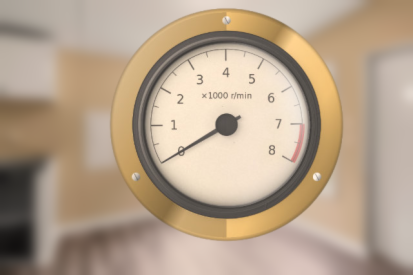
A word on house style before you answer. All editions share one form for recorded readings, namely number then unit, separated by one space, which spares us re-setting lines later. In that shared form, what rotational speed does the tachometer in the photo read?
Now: 0 rpm
